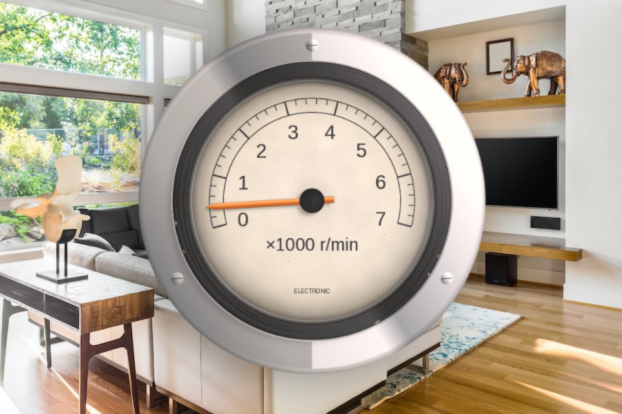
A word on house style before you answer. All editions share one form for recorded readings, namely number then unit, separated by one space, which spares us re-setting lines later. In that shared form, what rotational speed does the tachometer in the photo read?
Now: 400 rpm
